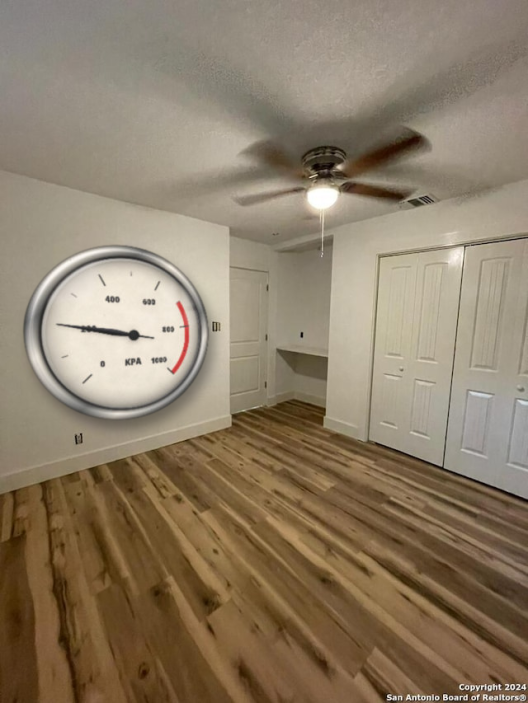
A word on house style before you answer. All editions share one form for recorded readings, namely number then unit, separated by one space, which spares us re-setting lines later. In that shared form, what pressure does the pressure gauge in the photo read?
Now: 200 kPa
